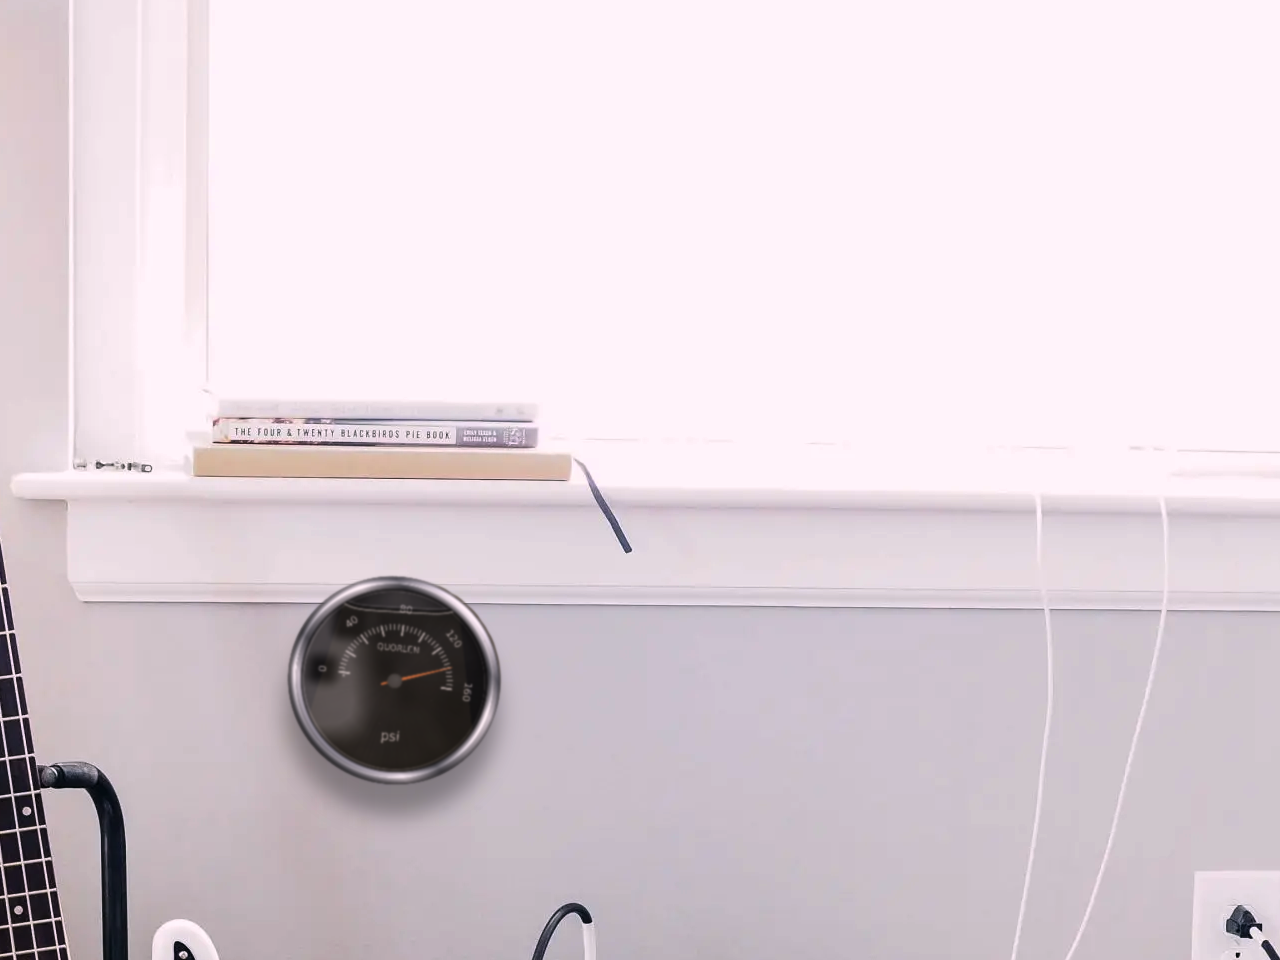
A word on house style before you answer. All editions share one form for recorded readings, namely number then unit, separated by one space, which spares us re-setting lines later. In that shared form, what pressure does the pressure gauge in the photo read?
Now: 140 psi
